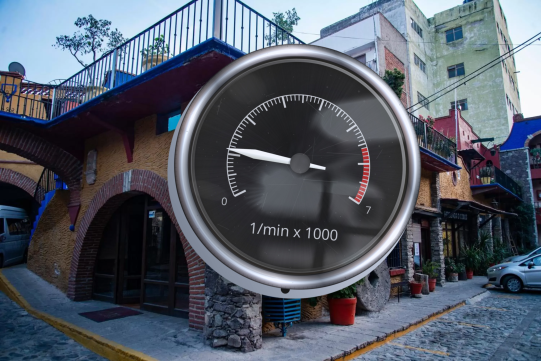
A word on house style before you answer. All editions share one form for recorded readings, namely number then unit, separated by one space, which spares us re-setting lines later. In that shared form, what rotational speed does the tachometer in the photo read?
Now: 1100 rpm
